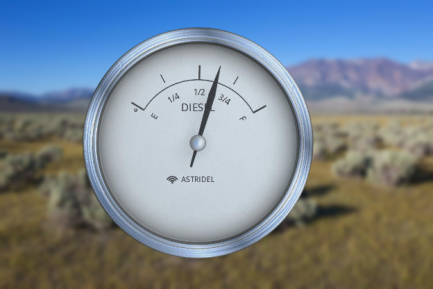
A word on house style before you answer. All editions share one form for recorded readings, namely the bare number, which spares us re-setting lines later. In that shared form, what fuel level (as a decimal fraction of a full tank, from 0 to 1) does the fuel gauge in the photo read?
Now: 0.625
